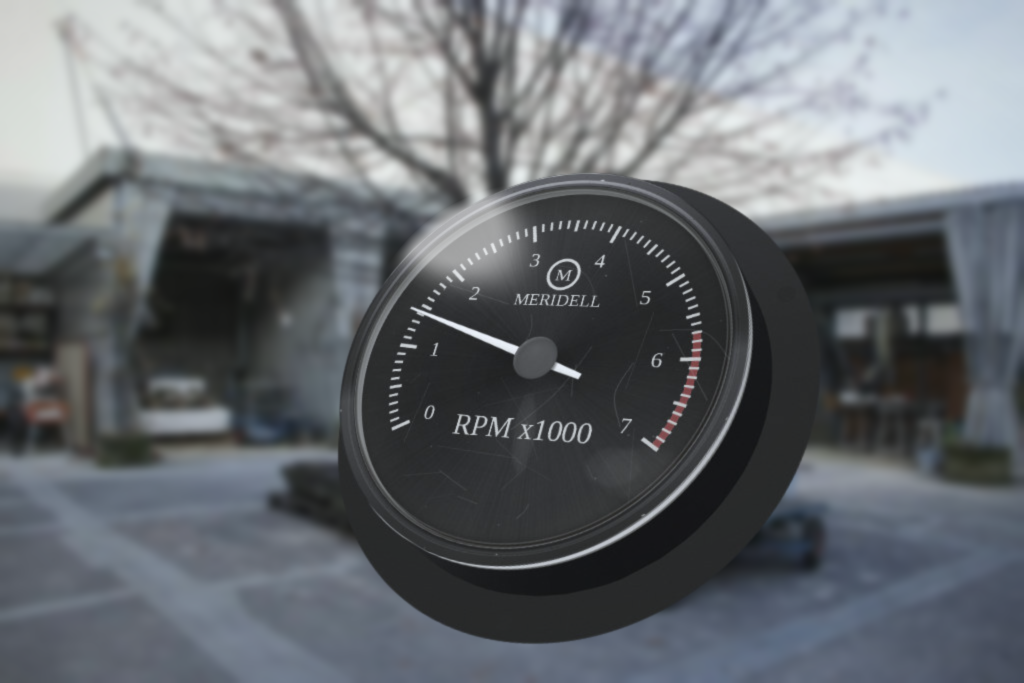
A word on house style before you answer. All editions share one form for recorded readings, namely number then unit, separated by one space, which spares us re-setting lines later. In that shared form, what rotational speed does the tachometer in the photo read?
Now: 1400 rpm
